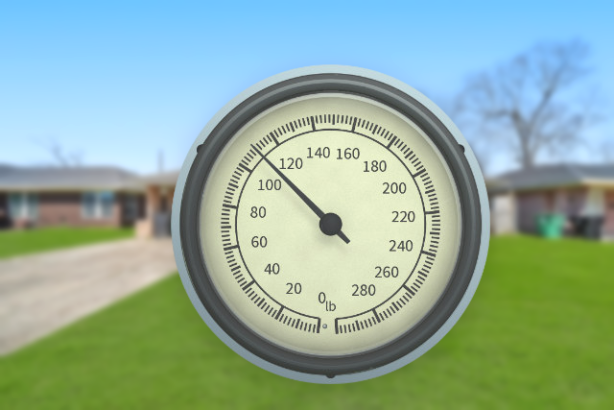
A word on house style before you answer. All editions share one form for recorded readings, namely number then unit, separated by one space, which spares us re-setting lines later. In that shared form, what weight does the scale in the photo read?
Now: 110 lb
